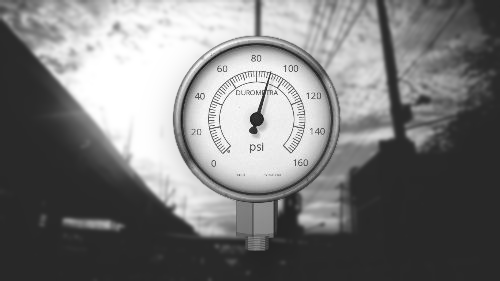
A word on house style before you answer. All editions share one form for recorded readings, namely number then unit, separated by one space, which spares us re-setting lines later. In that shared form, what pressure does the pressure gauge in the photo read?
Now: 90 psi
